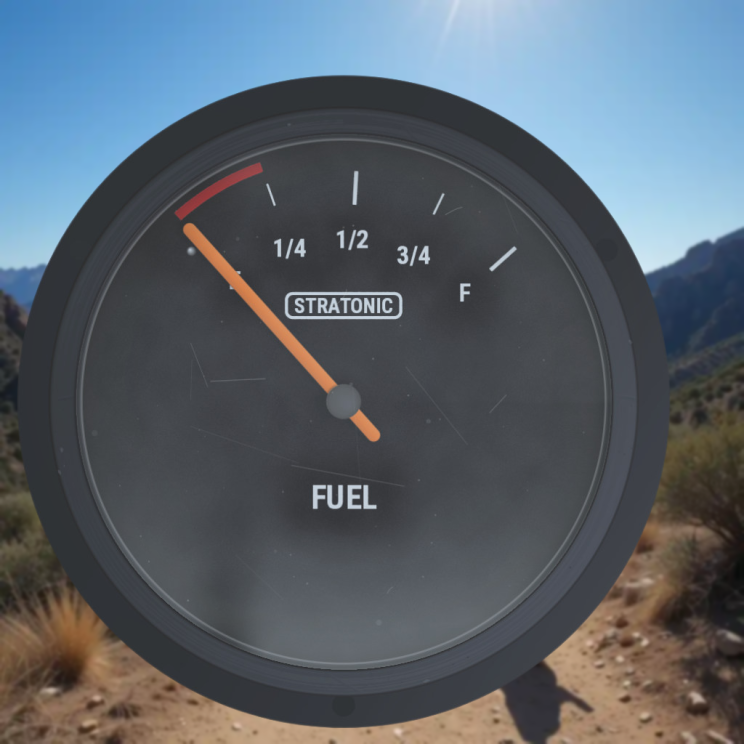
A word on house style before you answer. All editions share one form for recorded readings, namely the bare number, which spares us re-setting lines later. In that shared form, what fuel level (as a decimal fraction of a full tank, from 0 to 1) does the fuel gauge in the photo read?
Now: 0
